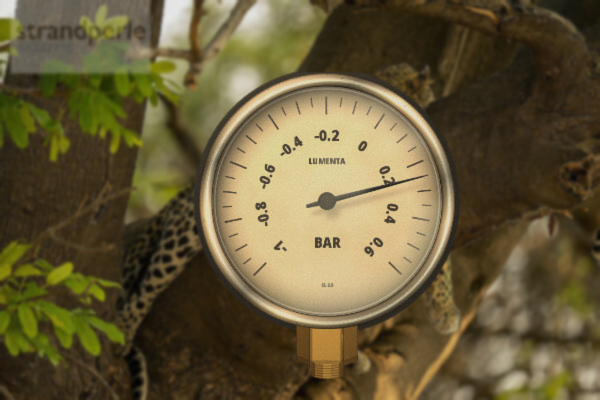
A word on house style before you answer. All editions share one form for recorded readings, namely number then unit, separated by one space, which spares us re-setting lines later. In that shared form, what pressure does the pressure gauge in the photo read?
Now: 0.25 bar
